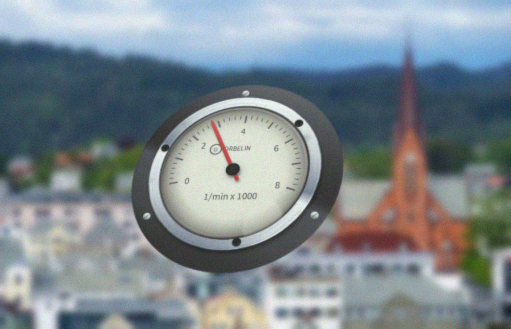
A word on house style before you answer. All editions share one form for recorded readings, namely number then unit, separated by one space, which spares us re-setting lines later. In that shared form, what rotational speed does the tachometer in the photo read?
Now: 2800 rpm
